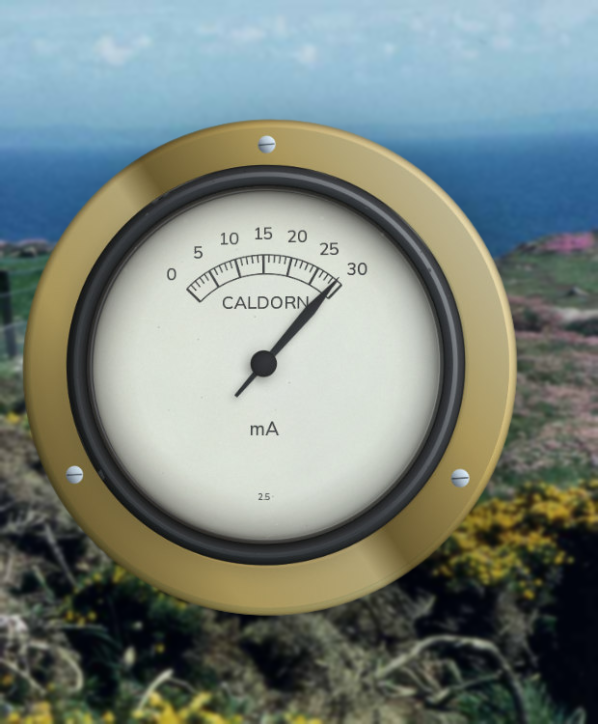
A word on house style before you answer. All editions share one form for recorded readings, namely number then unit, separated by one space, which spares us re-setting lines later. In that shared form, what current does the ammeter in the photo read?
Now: 29 mA
